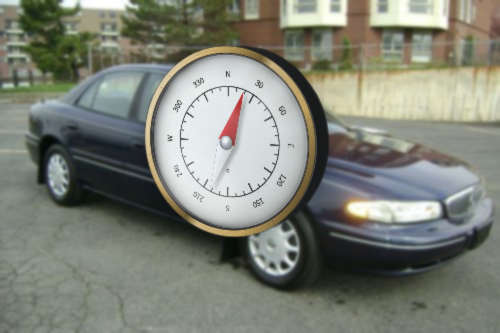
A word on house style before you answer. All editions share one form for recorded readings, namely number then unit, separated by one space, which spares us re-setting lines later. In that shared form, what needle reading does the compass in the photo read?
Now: 20 °
